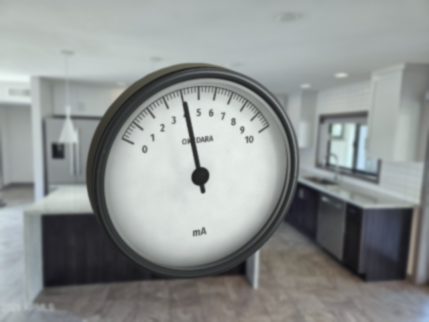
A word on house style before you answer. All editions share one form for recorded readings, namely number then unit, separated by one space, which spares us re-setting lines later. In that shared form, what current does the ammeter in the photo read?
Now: 4 mA
